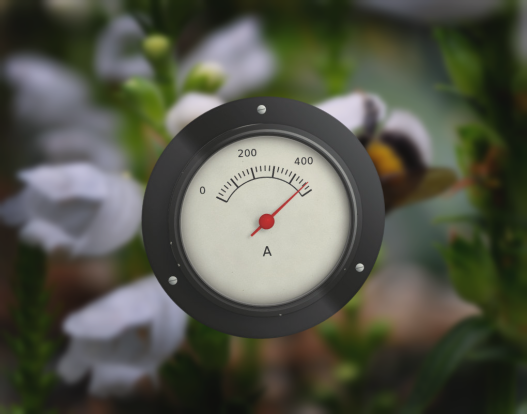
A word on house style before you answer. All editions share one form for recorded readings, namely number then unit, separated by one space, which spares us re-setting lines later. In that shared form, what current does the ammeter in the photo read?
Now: 460 A
